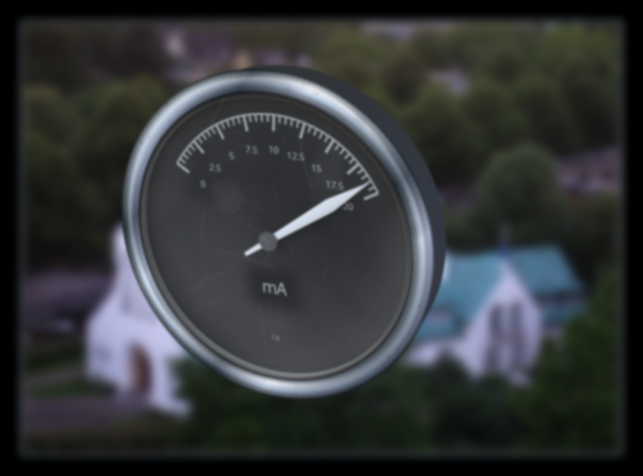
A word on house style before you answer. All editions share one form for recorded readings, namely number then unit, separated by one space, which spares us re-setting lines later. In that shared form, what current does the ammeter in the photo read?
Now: 19 mA
